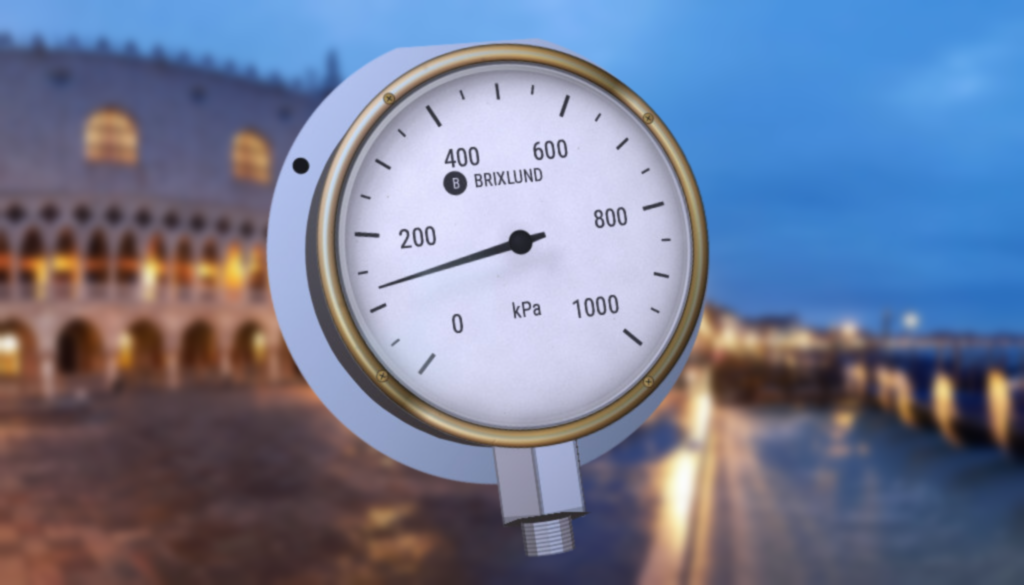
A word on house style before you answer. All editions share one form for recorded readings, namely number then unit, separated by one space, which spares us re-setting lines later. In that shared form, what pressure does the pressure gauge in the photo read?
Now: 125 kPa
